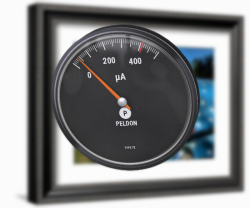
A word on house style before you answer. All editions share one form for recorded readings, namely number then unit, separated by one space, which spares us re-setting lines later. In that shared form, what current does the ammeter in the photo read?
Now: 50 µA
